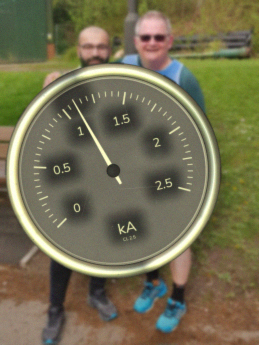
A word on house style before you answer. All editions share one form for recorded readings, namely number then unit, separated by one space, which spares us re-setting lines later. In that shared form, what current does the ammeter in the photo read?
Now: 1.1 kA
